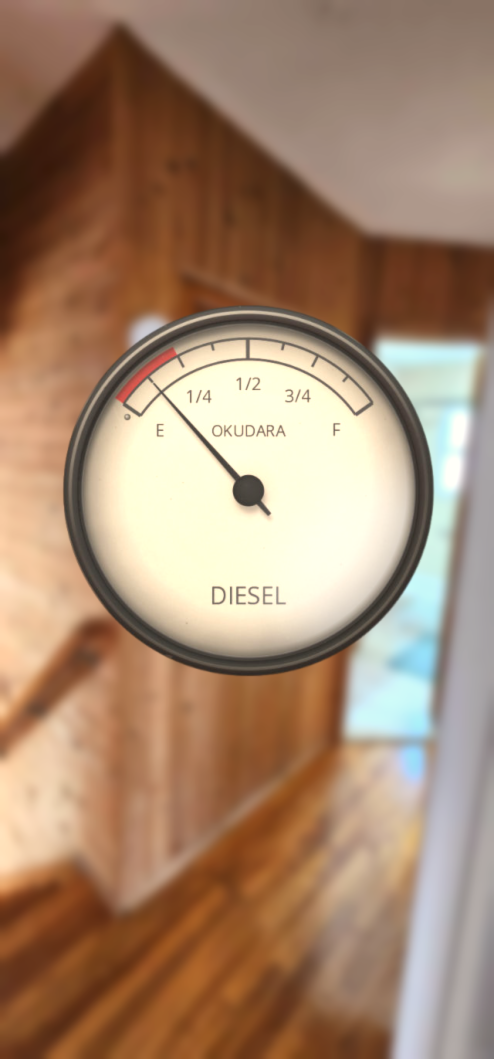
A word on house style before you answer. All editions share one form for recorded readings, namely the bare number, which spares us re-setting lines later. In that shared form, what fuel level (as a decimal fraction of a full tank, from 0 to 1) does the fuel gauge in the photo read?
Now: 0.125
